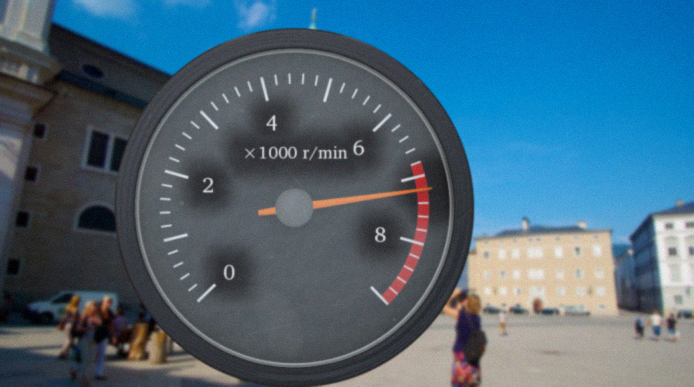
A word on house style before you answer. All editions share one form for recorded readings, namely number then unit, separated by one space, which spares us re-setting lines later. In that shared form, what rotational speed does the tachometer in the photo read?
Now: 7200 rpm
